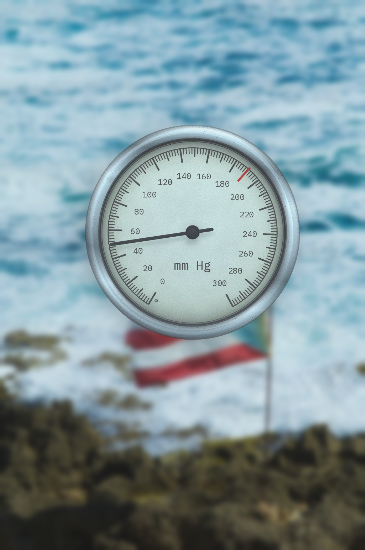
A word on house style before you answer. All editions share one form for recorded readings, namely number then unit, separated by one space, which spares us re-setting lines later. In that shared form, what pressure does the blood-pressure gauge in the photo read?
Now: 50 mmHg
